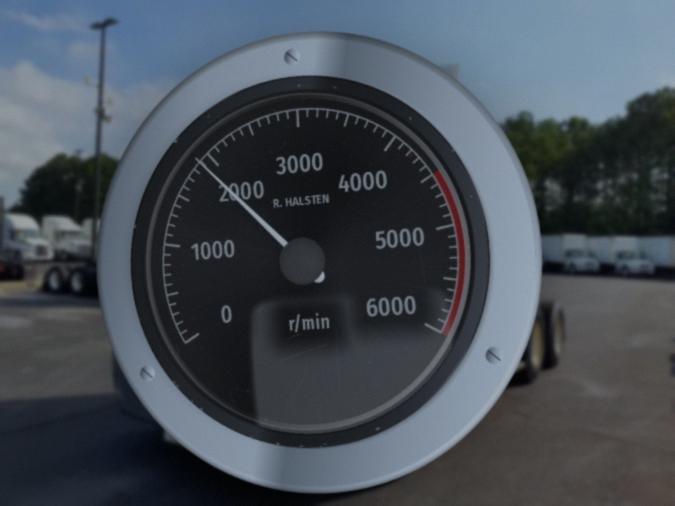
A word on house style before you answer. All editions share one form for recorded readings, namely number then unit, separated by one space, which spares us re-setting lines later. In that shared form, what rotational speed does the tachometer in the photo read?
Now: 1900 rpm
